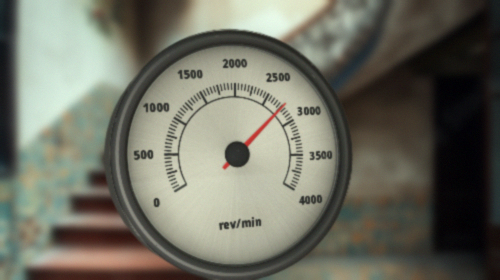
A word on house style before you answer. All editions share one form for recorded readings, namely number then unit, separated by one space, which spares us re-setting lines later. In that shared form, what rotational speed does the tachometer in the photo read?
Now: 2750 rpm
